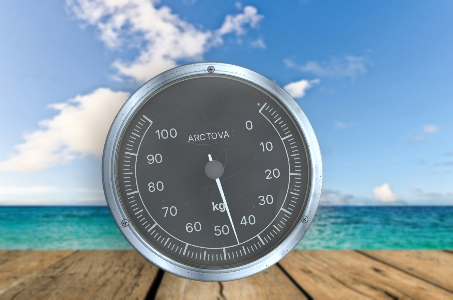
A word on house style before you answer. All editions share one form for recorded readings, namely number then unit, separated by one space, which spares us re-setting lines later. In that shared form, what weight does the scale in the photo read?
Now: 46 kg
